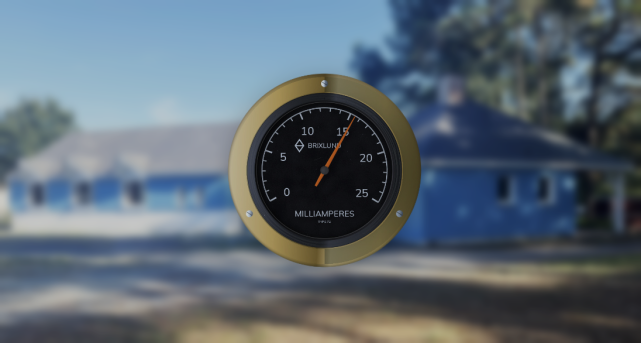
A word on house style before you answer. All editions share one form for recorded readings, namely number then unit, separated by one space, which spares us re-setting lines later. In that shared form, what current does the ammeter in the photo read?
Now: 15.5 mA
